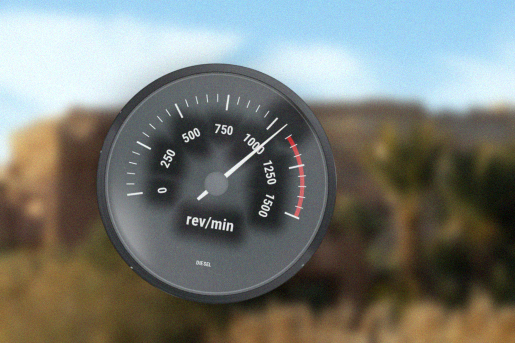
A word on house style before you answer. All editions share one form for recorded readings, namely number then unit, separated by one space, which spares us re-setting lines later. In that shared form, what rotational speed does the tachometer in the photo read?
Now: 1050 rpm
